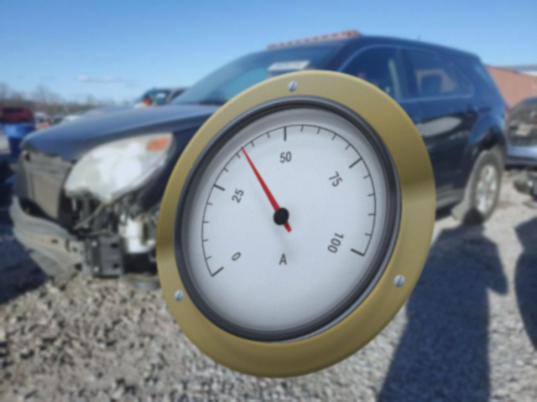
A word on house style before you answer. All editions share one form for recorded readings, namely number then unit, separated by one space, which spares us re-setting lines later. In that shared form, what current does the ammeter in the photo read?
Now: 37.5 A
